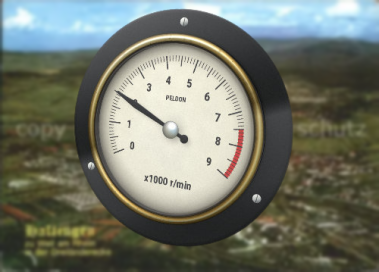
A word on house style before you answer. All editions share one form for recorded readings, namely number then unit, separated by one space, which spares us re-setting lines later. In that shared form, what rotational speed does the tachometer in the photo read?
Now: 2000 rpm
